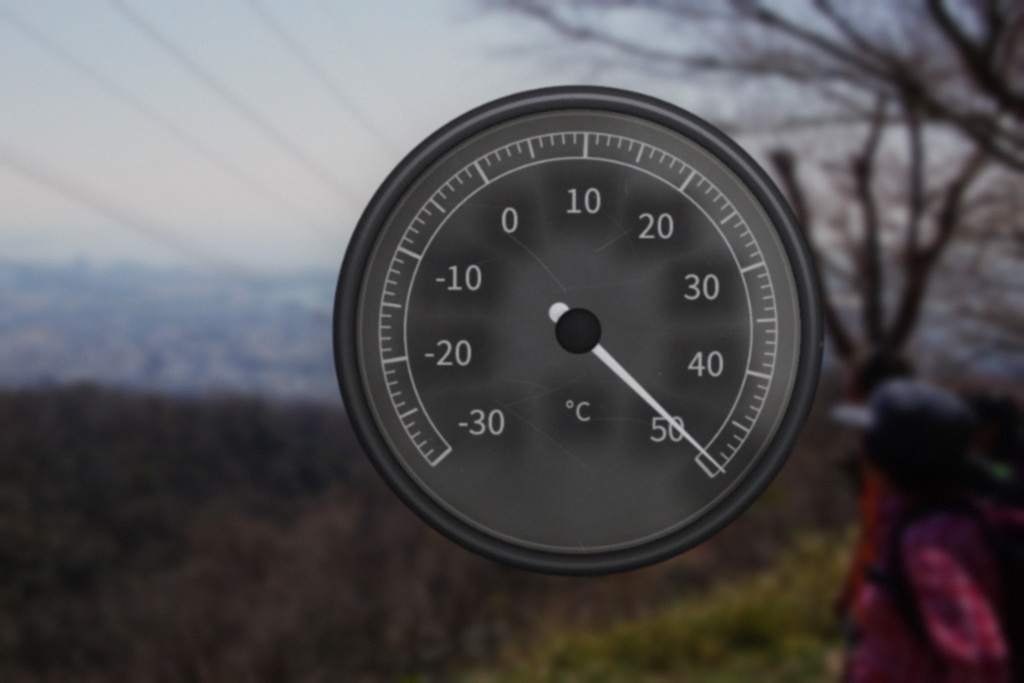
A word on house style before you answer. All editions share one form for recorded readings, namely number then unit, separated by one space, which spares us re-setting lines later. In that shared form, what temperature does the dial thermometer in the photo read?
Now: 49 °C
